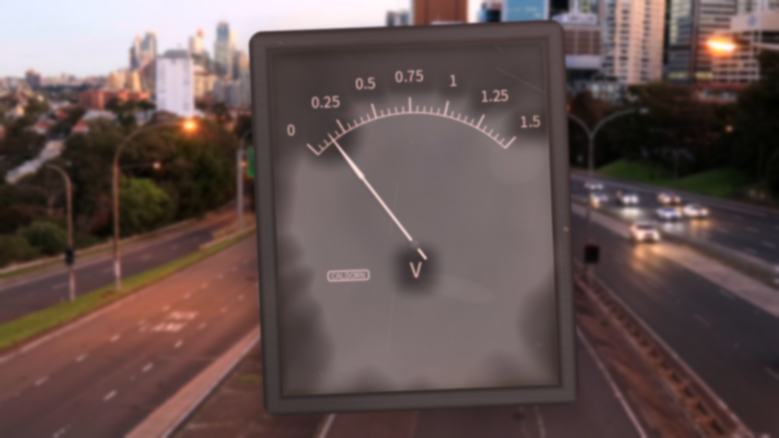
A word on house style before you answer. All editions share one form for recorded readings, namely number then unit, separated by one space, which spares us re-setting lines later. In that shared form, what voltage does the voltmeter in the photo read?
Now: 0.15 V
